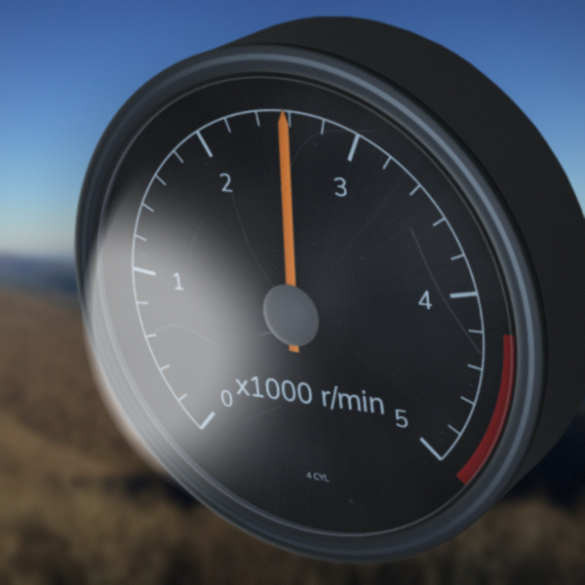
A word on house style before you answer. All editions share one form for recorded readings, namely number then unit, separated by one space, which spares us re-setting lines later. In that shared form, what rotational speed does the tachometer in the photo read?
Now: 2600 rpm
